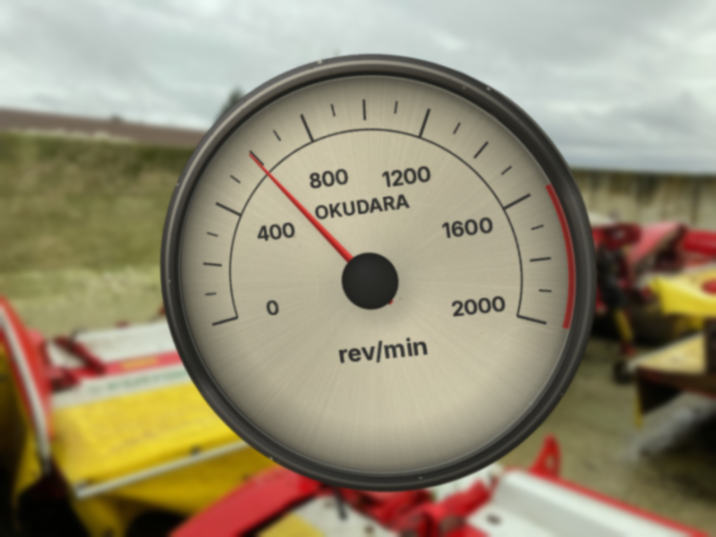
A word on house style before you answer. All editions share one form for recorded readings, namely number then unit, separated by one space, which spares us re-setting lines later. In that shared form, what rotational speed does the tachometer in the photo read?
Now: 600 rpm
